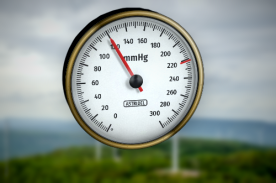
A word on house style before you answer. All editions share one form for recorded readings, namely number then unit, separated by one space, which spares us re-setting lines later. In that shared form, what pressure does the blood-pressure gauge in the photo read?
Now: 120 mmHg
